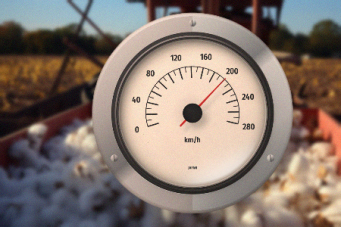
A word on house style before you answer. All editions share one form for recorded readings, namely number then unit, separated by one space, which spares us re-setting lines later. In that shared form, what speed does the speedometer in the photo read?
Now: 200 km/h
